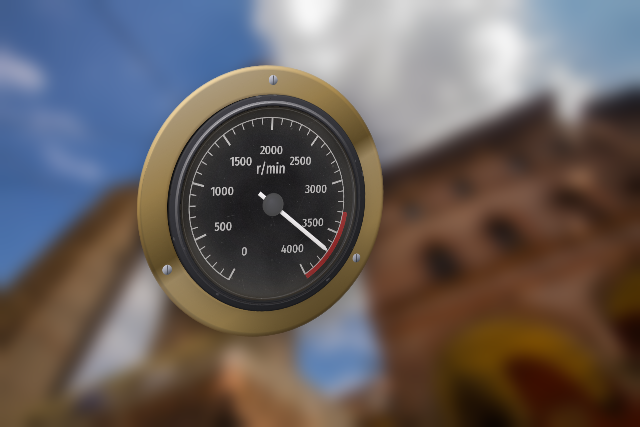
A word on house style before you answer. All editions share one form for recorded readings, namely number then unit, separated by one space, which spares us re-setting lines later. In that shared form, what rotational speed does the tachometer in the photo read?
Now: 3700 rpm
